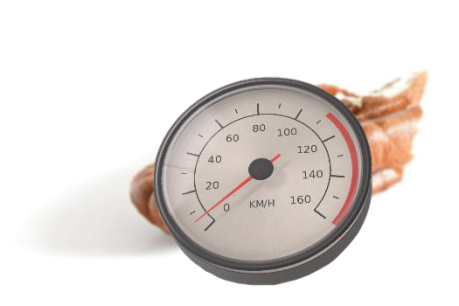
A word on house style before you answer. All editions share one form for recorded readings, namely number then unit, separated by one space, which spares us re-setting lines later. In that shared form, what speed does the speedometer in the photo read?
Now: 5 km/h
